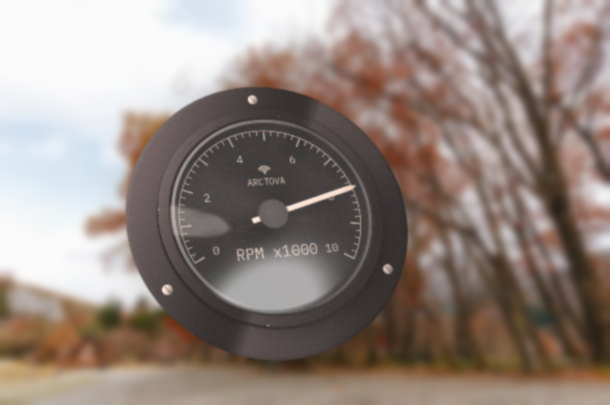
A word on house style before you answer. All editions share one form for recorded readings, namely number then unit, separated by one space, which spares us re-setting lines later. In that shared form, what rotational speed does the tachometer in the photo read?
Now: 8000 rpm
